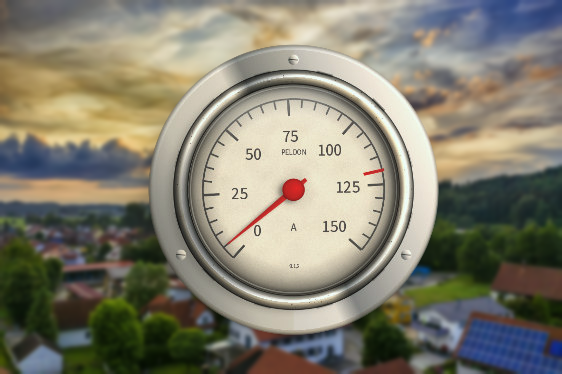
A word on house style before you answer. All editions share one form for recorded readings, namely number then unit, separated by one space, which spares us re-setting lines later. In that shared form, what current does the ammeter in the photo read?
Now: 5 A
